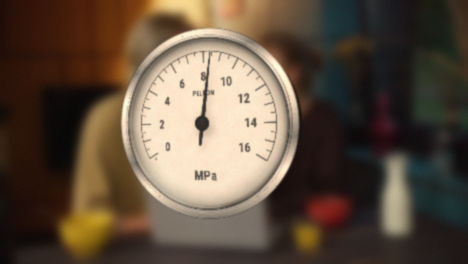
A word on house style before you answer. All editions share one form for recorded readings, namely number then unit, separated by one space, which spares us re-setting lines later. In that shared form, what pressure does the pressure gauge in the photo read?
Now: 8.5 MPa
